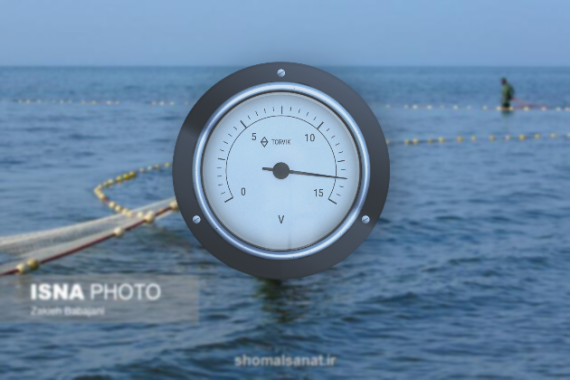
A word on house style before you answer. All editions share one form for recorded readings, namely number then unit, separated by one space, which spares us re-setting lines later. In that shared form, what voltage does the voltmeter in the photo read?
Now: 13.5 V
